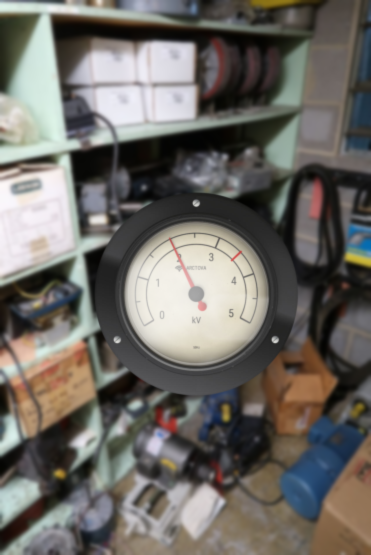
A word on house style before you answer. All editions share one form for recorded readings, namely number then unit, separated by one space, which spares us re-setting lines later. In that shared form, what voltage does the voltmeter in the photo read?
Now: 2 kV
